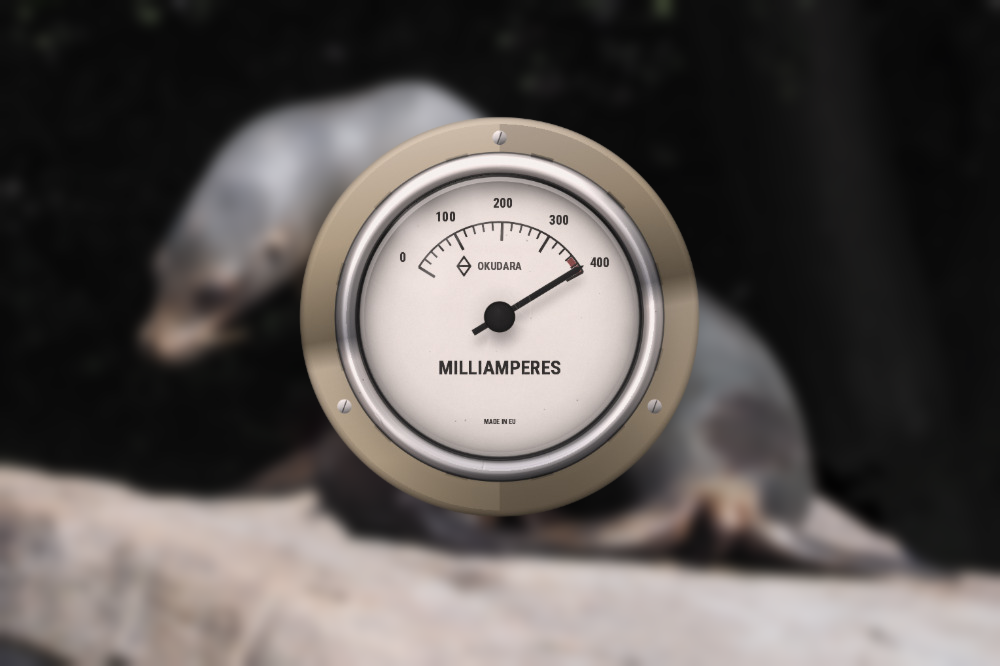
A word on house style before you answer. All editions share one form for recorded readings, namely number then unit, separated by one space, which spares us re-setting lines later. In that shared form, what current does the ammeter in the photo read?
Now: 390 mA
